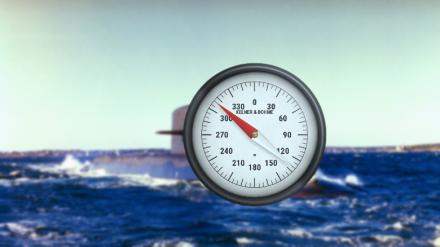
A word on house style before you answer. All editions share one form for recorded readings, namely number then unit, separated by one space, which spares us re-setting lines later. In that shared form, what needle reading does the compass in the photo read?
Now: 310 °
